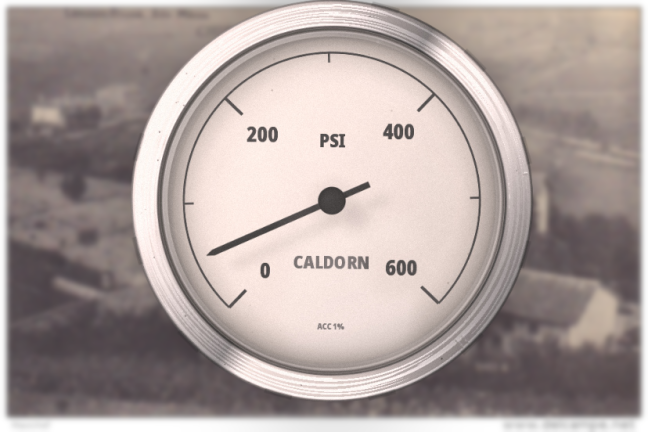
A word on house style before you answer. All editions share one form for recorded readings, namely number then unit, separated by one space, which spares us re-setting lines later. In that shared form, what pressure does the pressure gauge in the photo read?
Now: 50 psi
